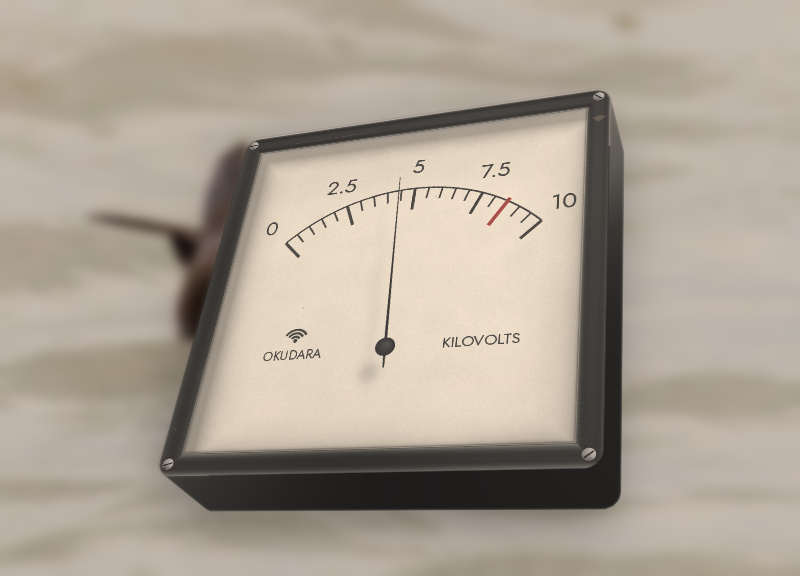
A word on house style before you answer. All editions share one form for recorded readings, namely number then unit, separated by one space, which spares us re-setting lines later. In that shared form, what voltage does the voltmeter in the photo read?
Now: 4.5 kV
